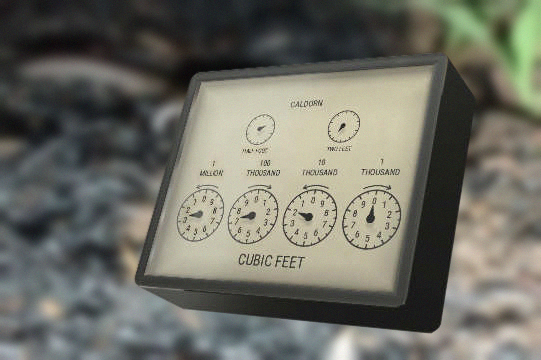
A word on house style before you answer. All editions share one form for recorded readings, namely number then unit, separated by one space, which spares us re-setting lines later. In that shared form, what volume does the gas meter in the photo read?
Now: 272000 ft³
